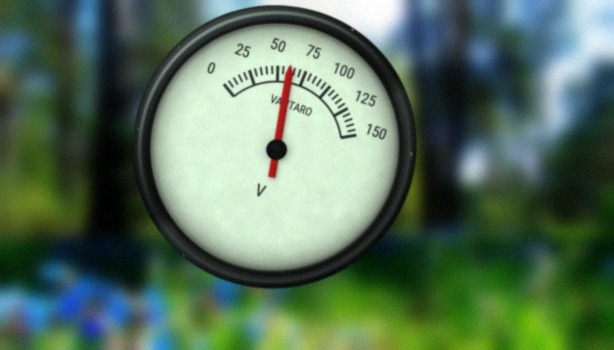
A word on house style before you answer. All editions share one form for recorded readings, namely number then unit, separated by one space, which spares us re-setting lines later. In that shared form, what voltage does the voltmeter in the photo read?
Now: 60 V
